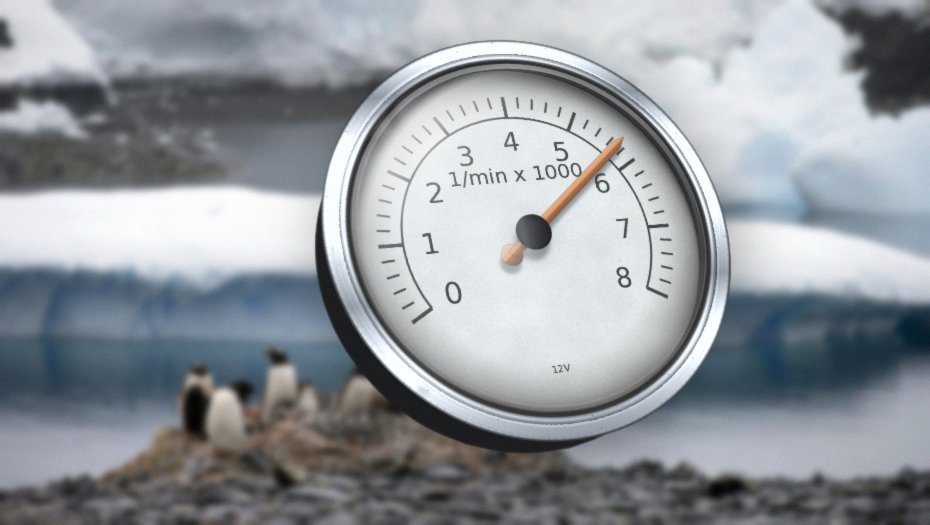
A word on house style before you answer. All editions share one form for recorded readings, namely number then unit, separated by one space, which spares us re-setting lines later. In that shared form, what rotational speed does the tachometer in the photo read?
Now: 5700 rpm
